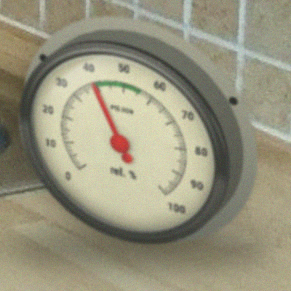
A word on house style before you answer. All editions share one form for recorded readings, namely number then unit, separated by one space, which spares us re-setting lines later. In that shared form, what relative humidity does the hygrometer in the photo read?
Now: 40 %
